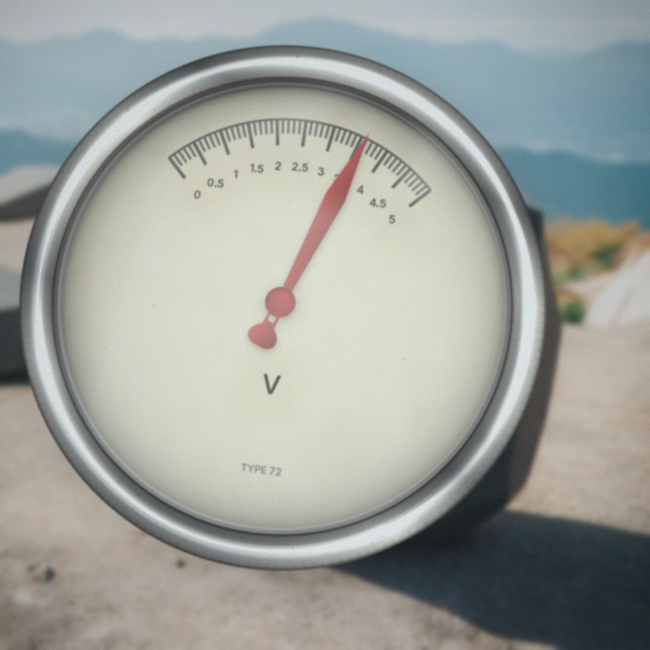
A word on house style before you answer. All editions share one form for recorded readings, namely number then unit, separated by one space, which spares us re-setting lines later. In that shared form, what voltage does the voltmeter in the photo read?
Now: 3.6 V
